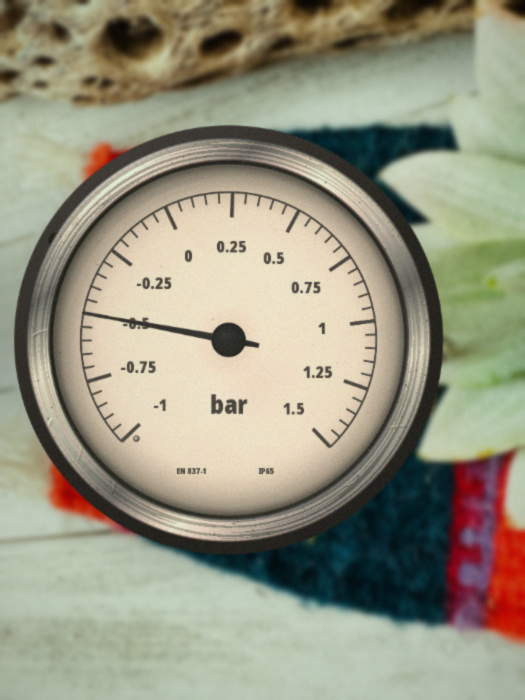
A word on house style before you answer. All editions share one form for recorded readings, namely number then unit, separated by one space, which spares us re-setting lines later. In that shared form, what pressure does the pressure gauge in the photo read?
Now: -0.5 bar
